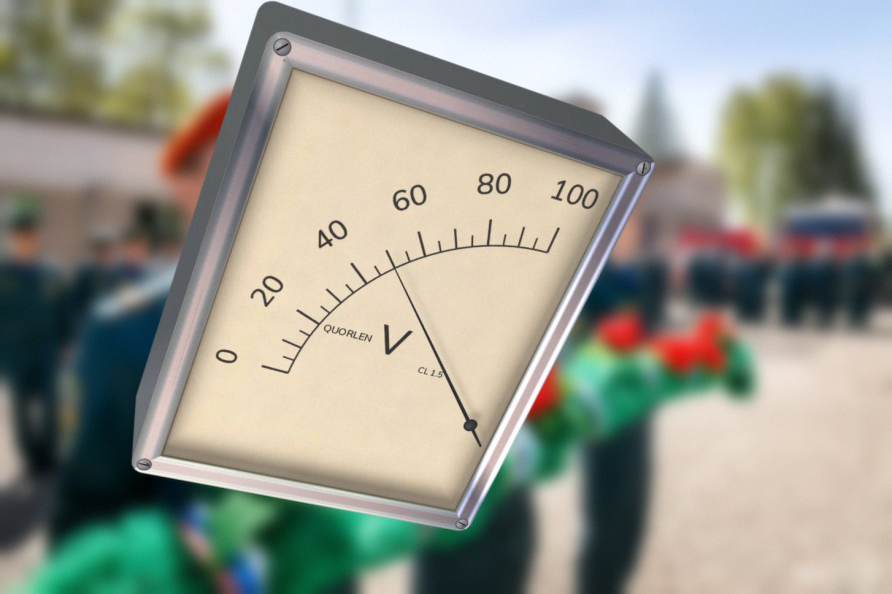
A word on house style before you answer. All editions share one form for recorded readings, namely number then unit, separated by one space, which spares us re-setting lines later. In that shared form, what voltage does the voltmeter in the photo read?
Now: 50 V
